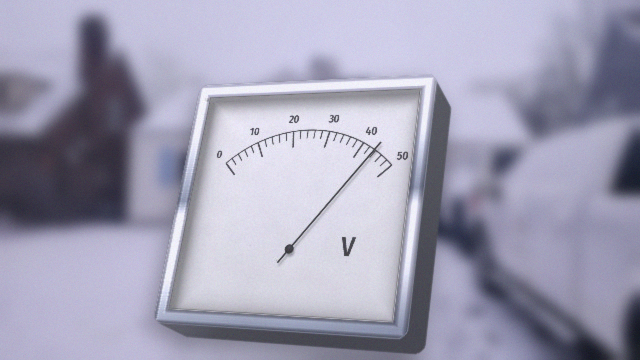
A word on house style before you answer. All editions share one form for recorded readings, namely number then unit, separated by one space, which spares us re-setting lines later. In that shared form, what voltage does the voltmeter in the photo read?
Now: 44 V
